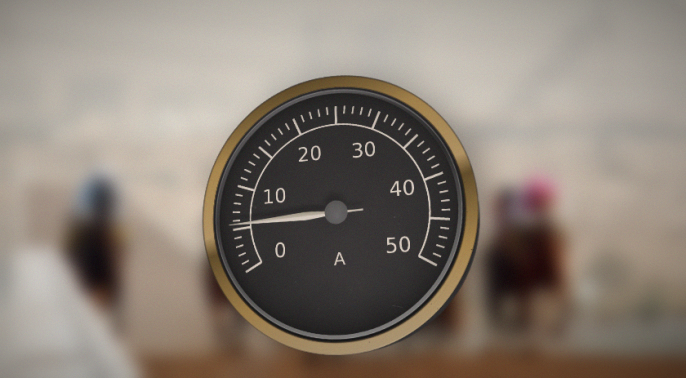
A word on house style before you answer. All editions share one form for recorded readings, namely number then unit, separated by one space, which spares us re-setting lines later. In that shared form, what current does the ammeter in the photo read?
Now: 5.5 A
